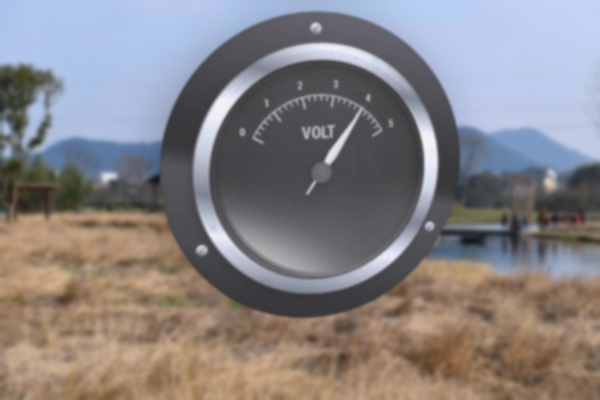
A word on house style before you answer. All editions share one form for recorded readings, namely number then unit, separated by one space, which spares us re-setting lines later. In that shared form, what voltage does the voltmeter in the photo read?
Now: 4 V
